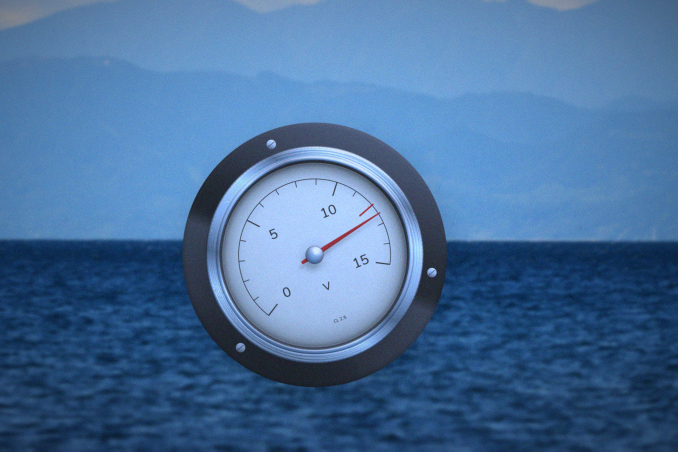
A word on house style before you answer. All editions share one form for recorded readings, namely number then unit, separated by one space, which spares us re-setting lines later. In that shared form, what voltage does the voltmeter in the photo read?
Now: 12.5 V
